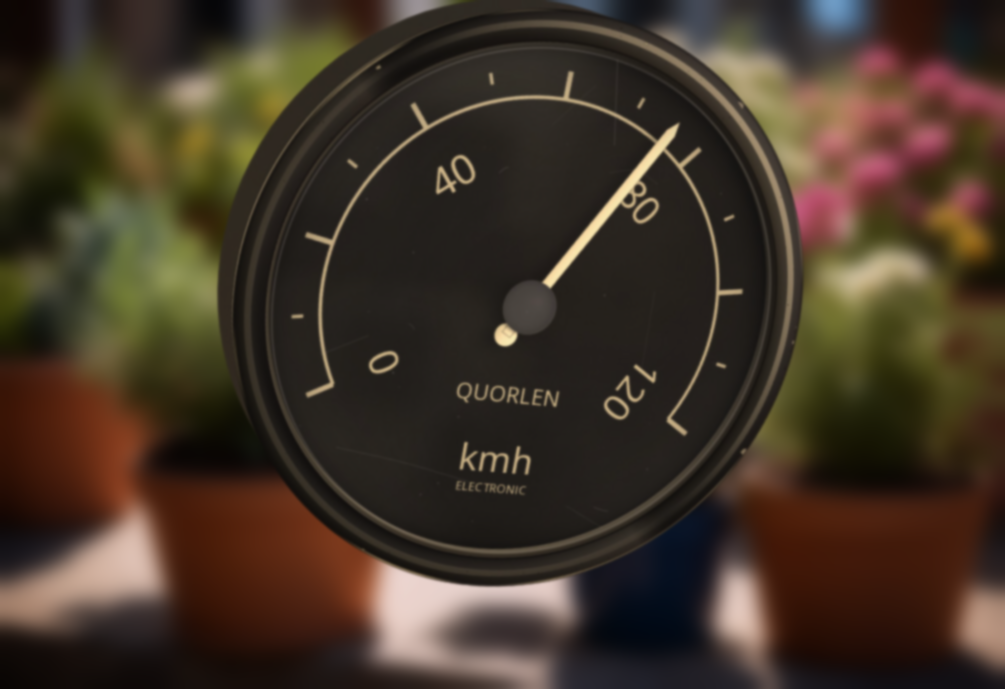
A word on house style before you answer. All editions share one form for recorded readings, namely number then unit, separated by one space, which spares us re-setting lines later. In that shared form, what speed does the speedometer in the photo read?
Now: 75 km/h
